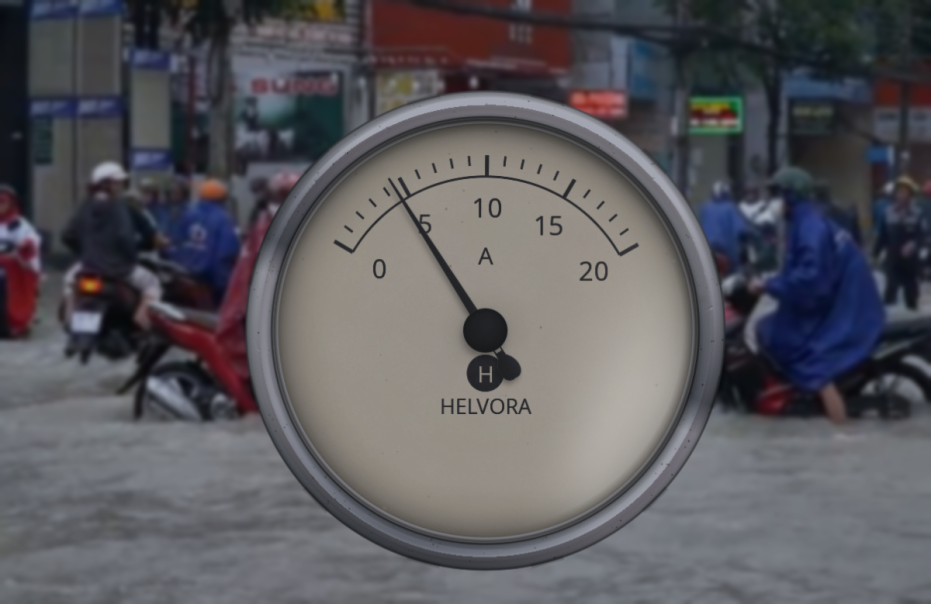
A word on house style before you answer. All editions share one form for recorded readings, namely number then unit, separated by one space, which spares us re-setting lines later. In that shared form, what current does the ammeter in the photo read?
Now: 4.5 A
